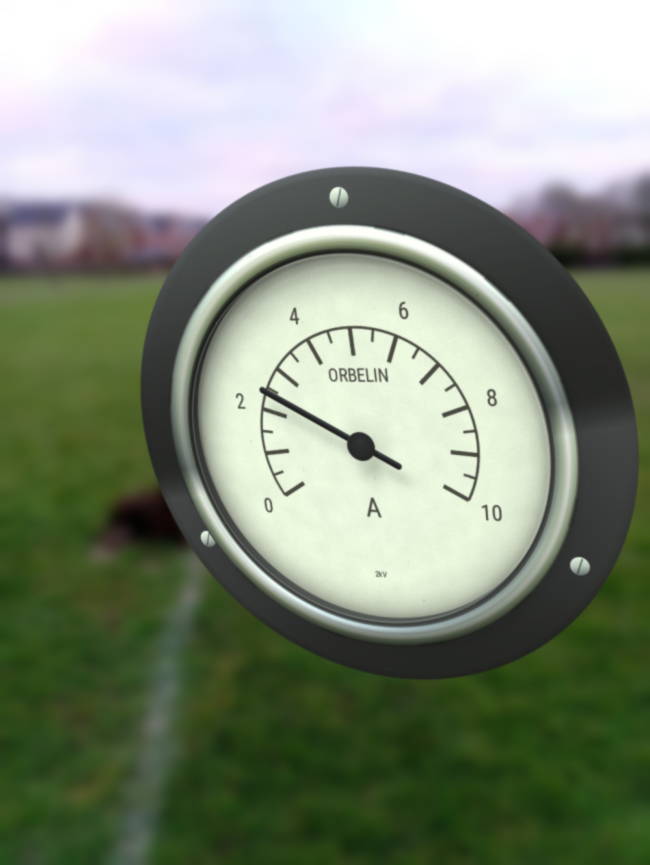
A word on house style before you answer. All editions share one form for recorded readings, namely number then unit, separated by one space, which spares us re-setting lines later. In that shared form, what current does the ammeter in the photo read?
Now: 2.5 A
